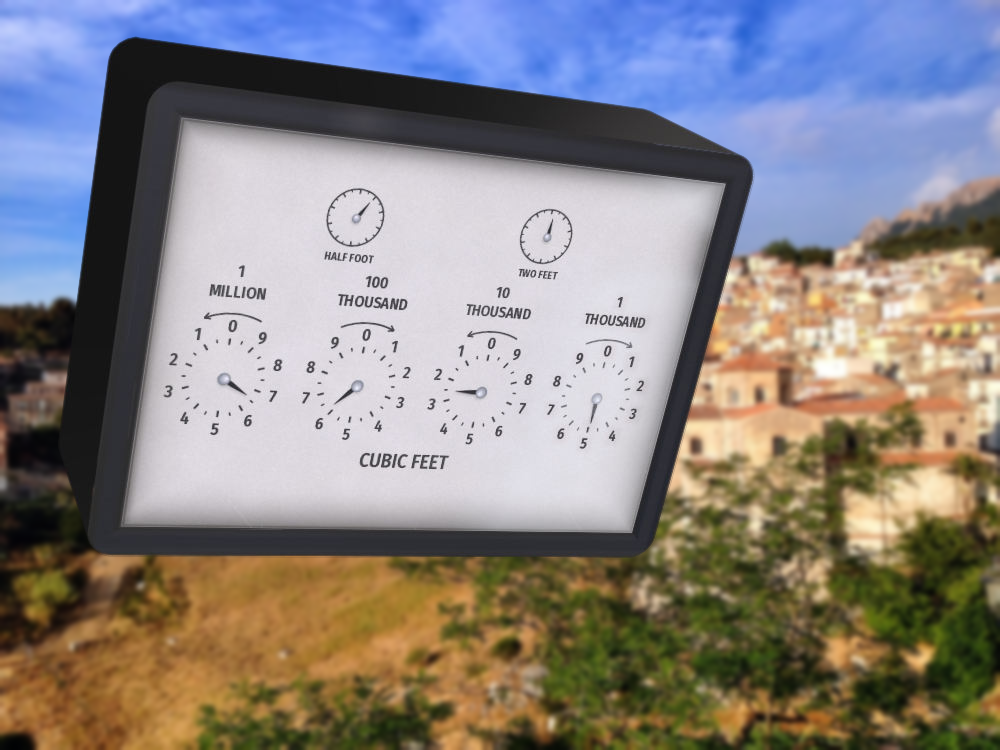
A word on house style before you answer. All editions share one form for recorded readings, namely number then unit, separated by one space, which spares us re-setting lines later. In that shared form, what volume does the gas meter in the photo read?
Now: 662500 ft³
